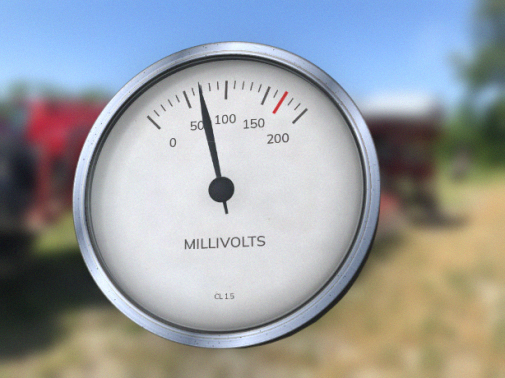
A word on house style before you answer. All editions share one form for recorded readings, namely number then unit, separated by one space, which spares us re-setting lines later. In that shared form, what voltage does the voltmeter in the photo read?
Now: 70 mV
